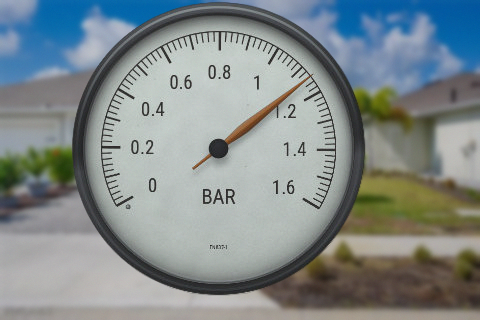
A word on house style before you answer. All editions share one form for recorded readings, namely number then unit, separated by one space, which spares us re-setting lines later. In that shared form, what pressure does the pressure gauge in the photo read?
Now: 1.14 bar
